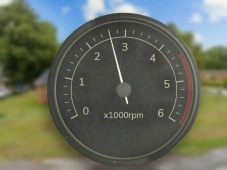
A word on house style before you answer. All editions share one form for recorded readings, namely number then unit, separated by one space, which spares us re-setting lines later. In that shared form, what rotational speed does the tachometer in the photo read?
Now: 2600 rpm
